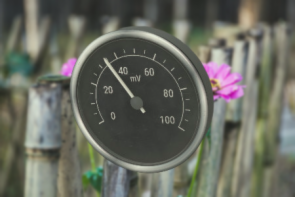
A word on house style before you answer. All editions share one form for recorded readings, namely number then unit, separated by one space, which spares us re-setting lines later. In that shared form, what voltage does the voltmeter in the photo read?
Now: 35 mV
